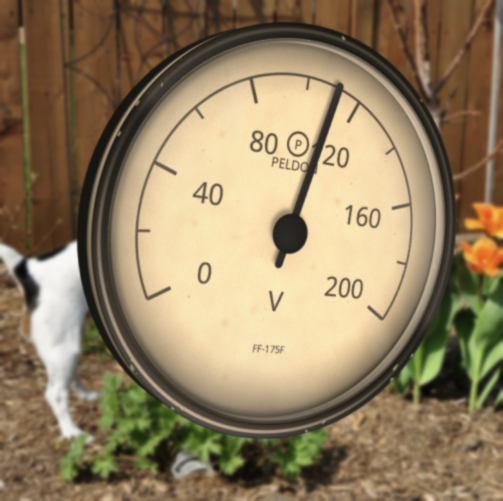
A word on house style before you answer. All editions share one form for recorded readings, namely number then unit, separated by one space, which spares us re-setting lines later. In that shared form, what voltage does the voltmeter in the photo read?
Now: 110 V
